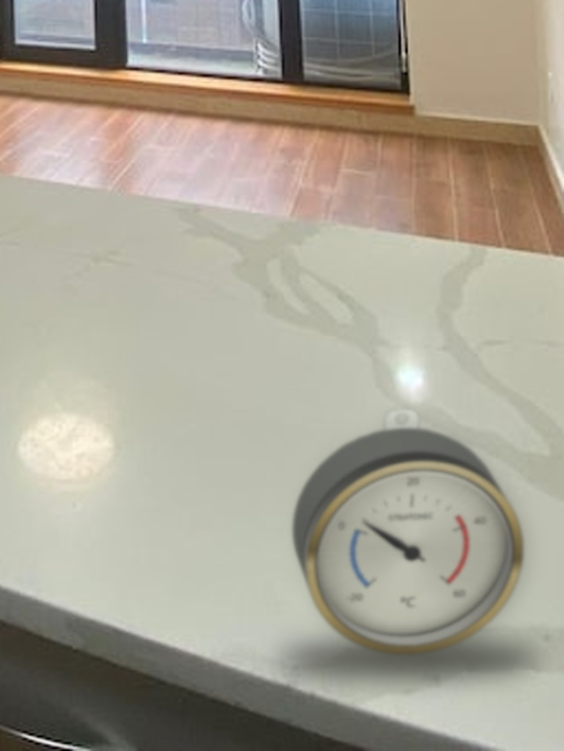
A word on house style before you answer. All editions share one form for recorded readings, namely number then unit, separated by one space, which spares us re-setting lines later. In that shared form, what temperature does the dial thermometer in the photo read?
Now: 4 °C
